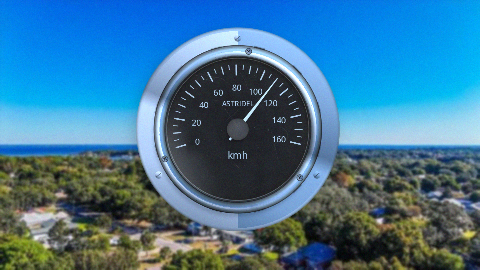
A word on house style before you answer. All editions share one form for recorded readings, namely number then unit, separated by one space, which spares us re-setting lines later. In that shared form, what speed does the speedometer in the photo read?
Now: 110 km/h
